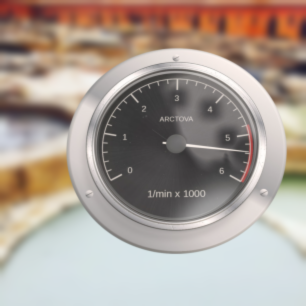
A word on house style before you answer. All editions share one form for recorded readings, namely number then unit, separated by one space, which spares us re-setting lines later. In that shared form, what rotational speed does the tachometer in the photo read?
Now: 5400 rpm
